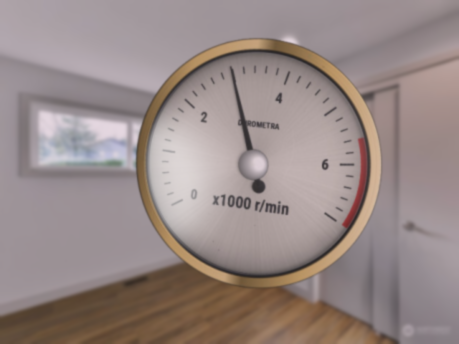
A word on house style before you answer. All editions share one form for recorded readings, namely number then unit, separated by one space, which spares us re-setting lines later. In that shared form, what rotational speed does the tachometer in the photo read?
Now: 3000 rpm
